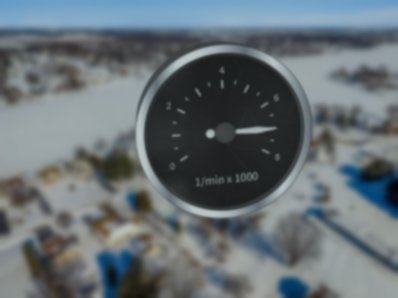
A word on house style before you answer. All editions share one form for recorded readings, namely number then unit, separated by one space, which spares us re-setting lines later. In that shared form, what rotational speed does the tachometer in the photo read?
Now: 7000 rpm
